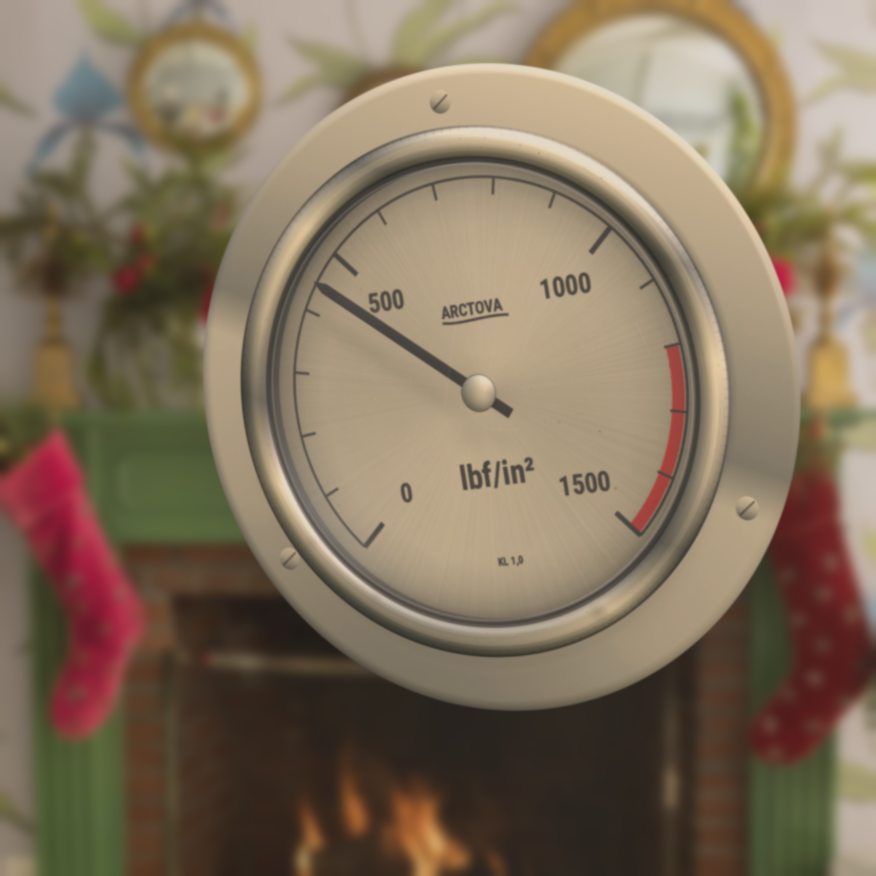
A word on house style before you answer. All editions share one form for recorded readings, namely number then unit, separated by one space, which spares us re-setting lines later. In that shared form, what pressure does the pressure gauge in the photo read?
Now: 450 psi
